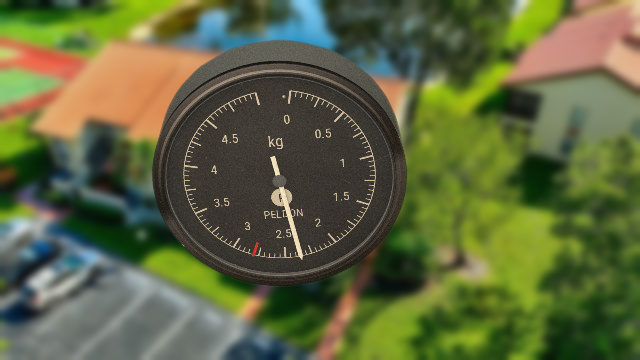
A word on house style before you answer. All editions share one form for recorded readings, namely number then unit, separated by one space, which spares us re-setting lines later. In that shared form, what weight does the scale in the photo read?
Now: 2.35 kg
